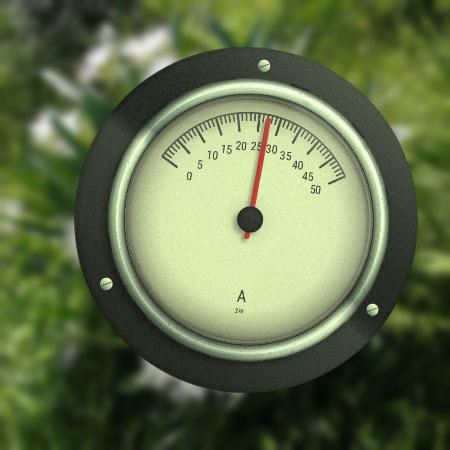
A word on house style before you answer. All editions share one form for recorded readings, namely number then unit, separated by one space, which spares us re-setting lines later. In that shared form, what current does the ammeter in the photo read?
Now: 27 A
